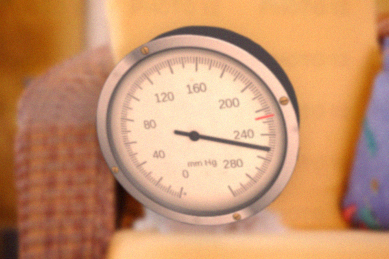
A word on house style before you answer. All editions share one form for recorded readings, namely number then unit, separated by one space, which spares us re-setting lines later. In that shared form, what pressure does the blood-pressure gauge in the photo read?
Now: 250 mmHg
